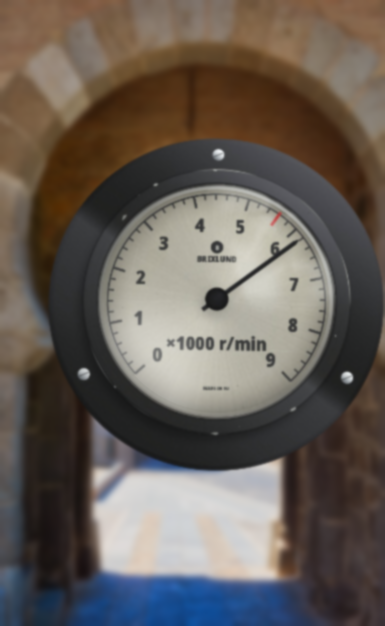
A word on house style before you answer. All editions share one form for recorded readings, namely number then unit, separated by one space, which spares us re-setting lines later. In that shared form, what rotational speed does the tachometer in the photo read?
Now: 6200 rpm
